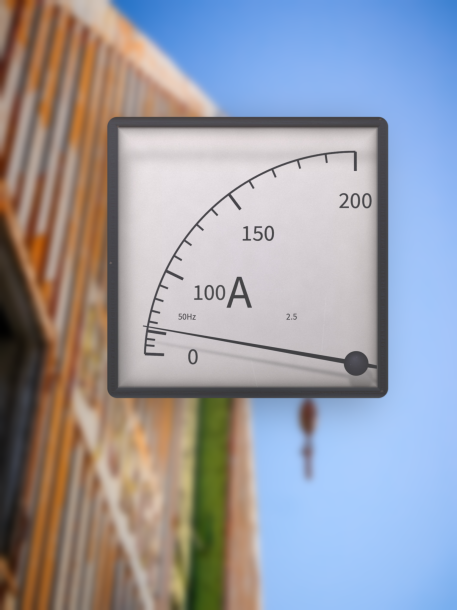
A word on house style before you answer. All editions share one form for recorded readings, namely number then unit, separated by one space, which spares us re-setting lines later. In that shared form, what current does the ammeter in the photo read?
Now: 55 A
